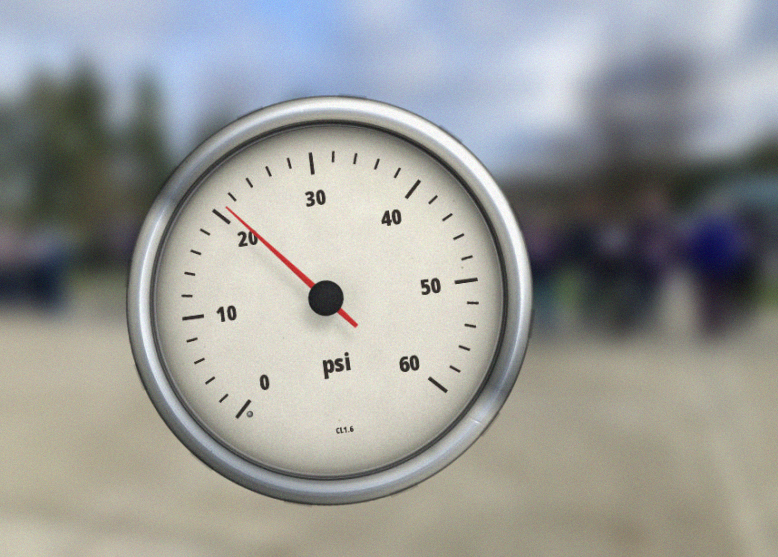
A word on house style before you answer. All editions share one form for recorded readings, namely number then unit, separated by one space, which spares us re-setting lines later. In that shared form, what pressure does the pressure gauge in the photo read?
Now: 21 psi
